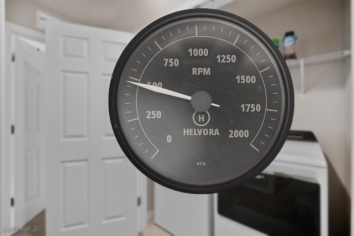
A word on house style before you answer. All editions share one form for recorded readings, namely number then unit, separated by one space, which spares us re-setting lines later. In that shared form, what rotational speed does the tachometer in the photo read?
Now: 475 rpm
